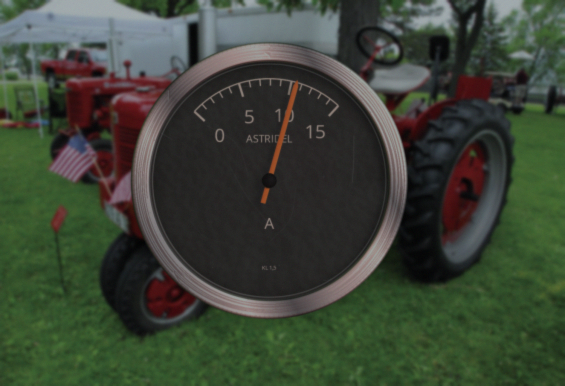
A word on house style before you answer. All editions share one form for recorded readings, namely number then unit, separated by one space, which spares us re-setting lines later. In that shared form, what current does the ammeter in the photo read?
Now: 10.5 A
